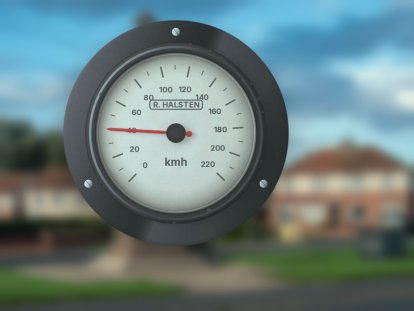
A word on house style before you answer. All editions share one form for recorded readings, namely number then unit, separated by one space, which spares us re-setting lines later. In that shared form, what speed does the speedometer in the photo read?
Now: 40 km/h
